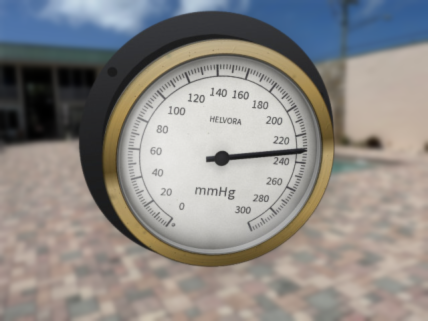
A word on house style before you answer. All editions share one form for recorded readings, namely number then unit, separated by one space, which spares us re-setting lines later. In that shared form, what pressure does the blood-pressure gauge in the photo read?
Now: 230 mmHg
